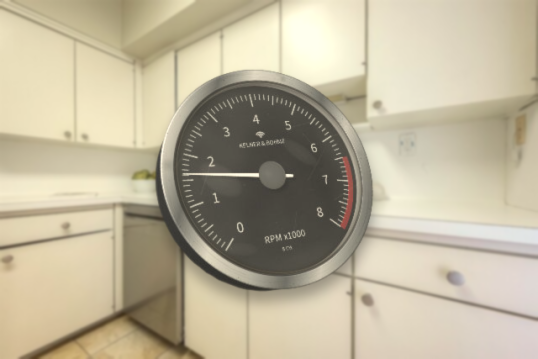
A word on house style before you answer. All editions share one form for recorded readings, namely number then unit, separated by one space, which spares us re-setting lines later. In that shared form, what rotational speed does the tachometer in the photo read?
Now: 1600 rpm
